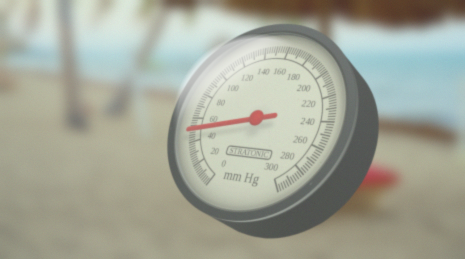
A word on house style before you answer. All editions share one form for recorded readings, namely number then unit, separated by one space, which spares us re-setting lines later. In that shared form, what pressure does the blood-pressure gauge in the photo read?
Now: 50 mmHg
